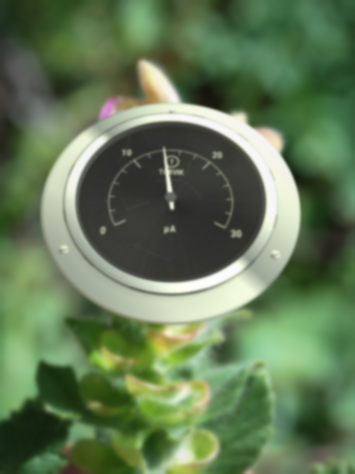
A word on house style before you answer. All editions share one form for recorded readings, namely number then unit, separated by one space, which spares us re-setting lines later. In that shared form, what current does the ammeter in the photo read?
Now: 14 µA
